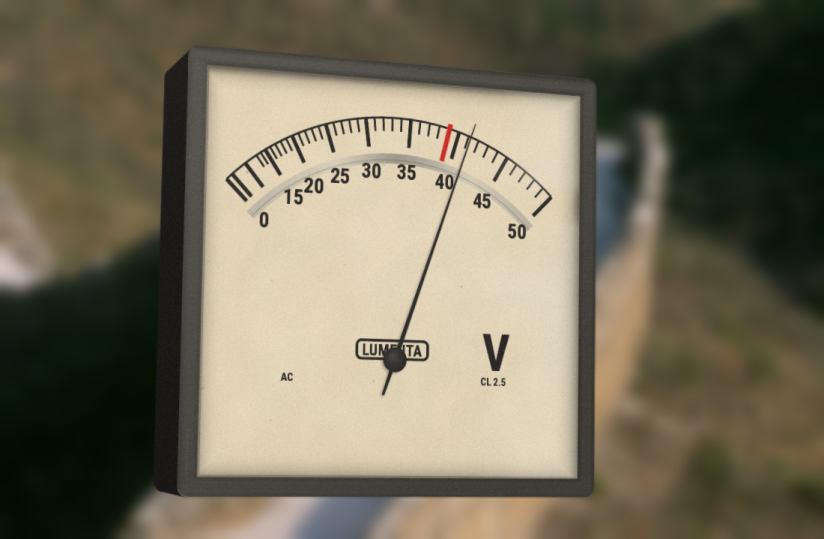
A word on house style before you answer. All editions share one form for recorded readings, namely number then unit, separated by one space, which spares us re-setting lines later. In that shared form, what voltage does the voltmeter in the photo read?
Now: 41 V
